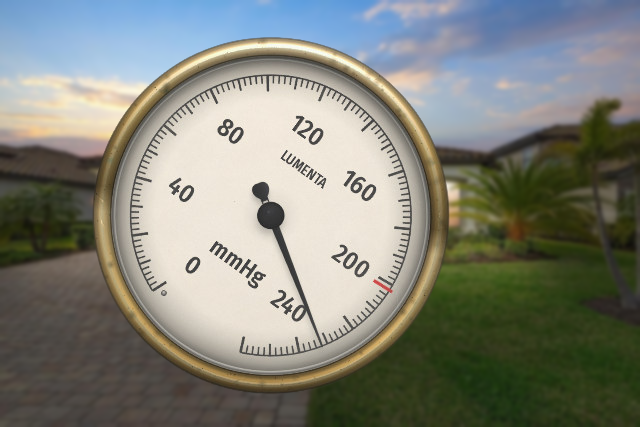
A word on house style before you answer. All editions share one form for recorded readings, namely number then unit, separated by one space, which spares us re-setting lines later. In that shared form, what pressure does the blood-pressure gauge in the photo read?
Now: 232 mmHg
